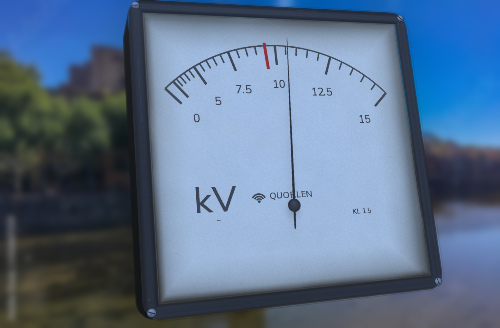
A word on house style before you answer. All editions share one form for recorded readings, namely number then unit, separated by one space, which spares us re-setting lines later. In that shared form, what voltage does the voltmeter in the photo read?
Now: 10.5 kV
